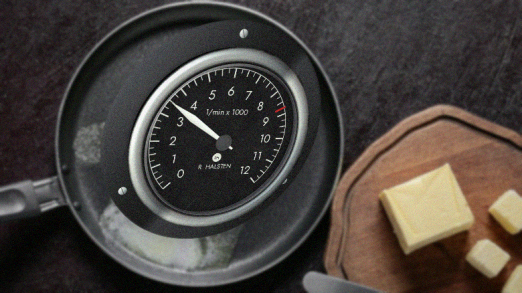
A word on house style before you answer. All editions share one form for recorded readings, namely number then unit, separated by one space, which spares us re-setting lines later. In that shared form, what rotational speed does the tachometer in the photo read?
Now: 3500 rpm
